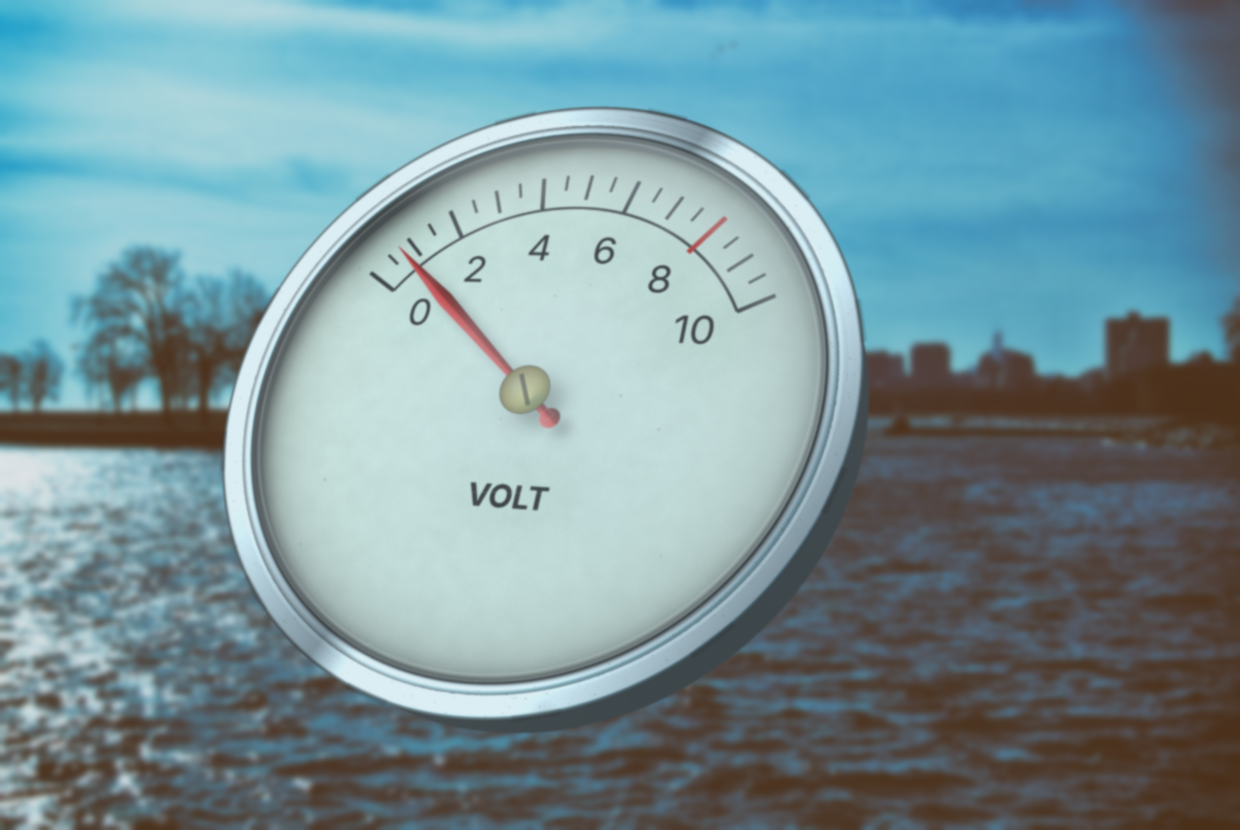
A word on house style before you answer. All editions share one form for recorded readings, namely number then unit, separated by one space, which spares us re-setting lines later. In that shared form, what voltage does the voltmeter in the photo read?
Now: 0.75 V
